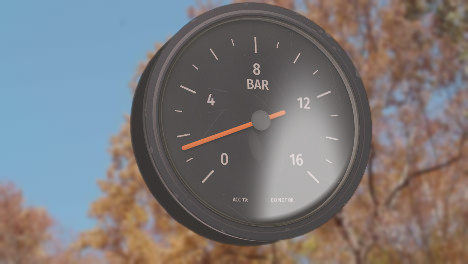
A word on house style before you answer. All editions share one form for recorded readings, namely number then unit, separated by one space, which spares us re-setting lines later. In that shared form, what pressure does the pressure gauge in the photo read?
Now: 1.5 bar
